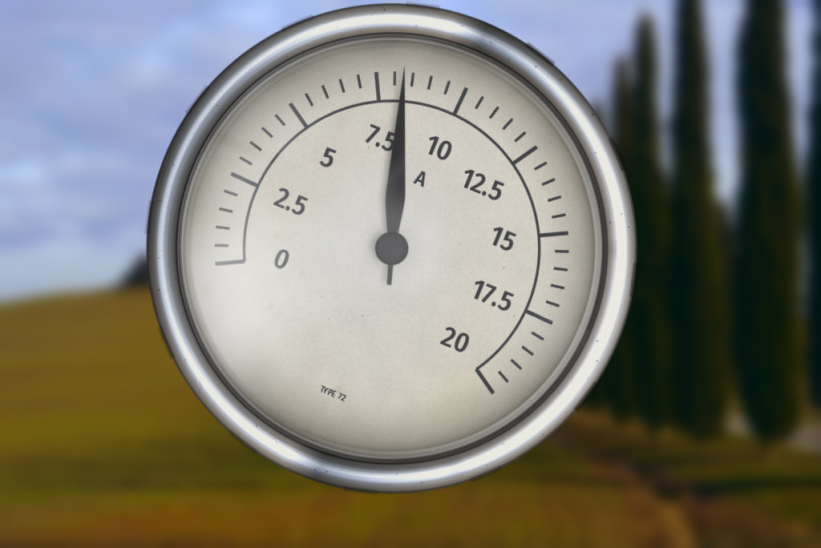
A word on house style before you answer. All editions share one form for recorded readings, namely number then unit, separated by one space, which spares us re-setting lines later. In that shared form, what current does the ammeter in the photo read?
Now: 8.25 A
